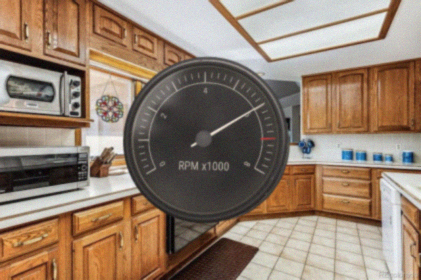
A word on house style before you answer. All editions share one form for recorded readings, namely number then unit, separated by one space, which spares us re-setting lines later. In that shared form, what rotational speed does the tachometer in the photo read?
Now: 6000 rpm
